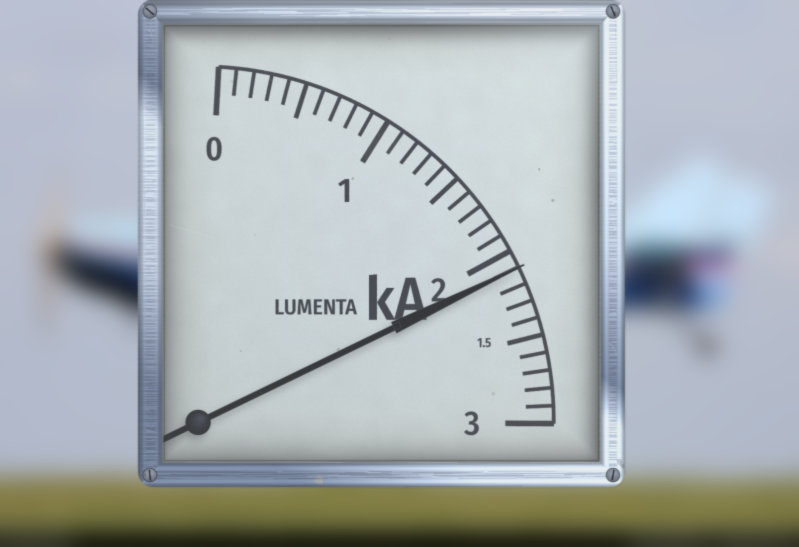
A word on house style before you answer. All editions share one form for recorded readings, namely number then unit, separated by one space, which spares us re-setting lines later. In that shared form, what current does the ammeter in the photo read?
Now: 2.1 kA
